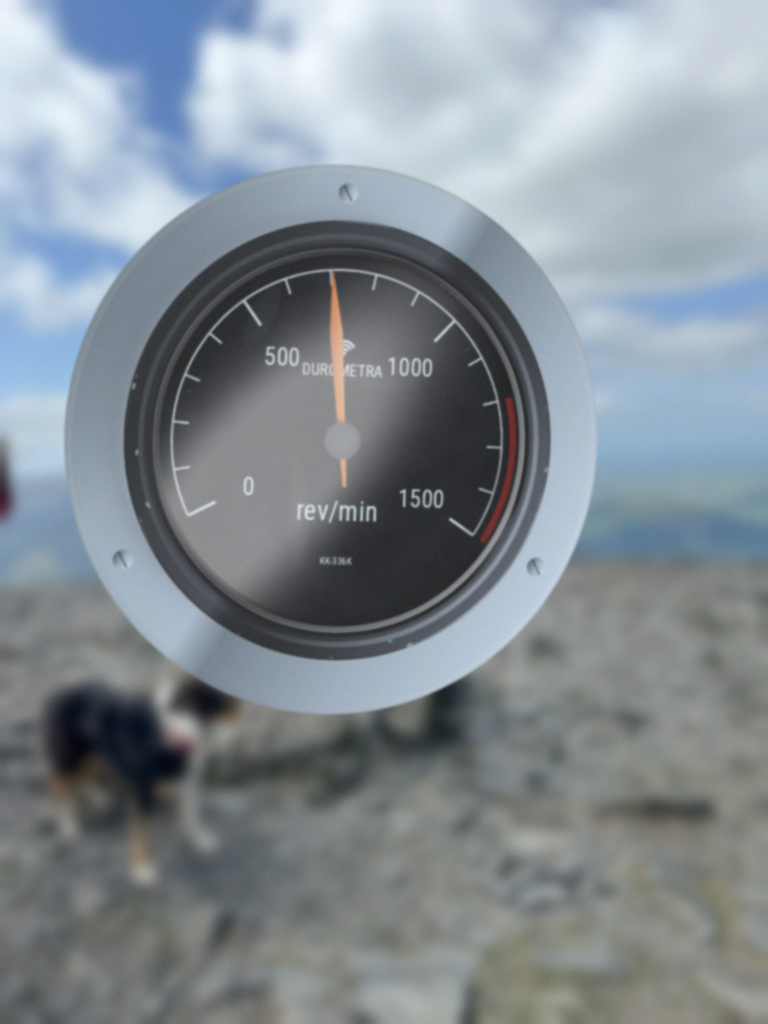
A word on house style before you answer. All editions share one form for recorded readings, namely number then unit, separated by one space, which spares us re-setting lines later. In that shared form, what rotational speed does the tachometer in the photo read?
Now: 700 rpm
